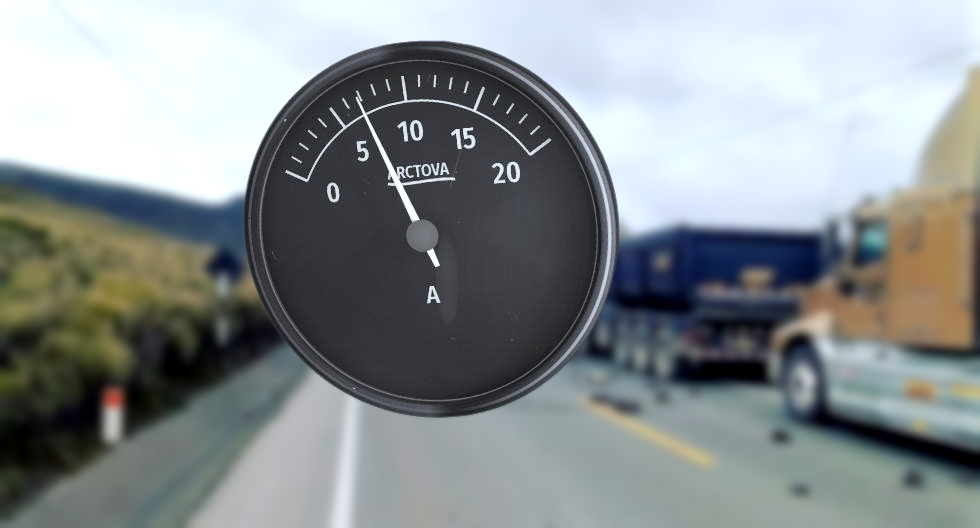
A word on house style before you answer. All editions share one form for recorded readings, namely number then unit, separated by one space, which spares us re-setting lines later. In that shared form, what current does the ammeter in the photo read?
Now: 7 A
